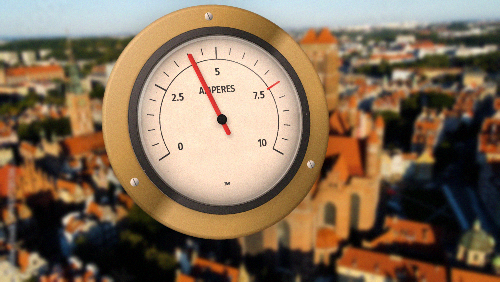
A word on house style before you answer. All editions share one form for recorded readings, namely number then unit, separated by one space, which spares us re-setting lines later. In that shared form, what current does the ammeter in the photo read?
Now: 4 A
